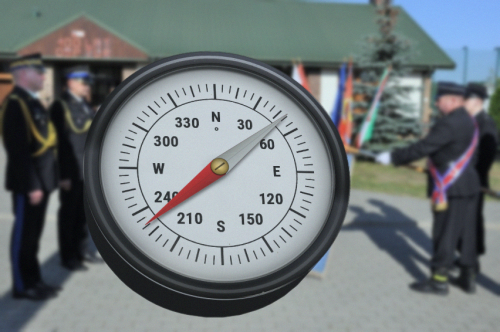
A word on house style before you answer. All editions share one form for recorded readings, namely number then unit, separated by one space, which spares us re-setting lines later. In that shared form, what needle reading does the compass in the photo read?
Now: 230 °
